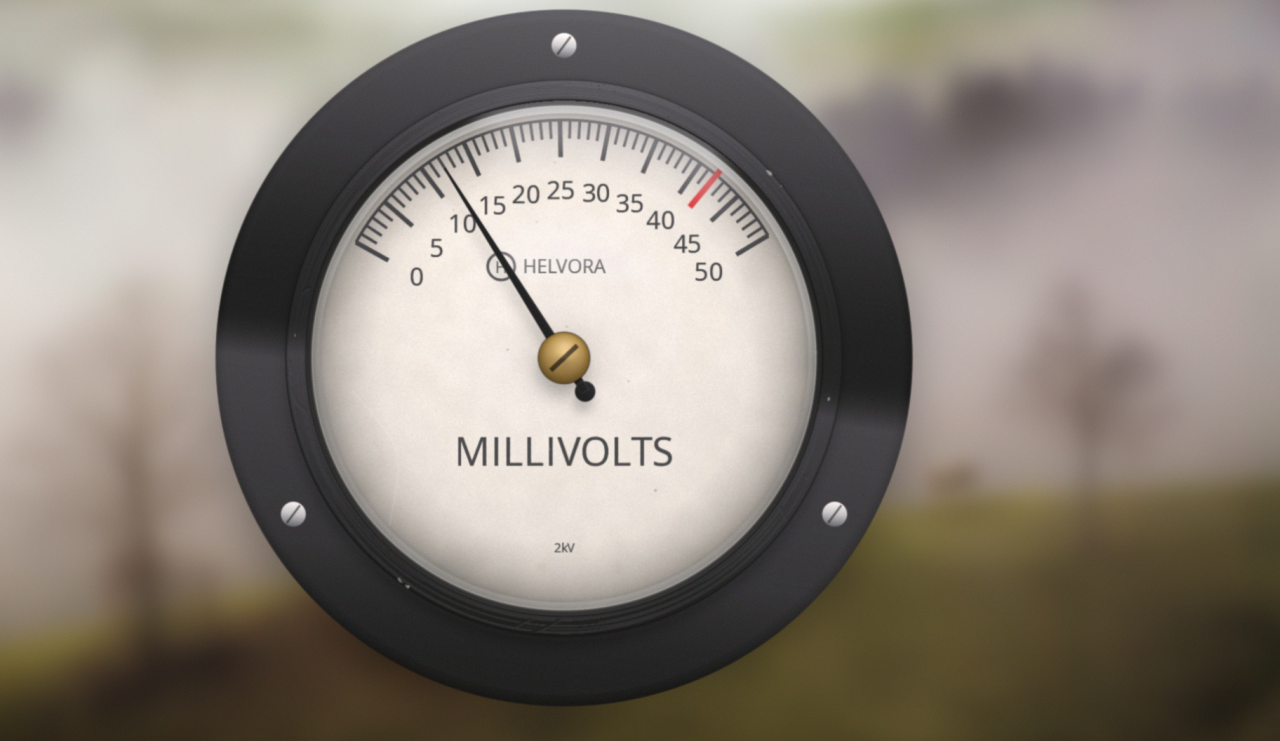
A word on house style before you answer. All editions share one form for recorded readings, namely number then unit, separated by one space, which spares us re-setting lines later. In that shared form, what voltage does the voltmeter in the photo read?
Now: 12 mV
